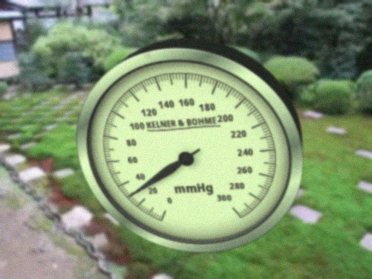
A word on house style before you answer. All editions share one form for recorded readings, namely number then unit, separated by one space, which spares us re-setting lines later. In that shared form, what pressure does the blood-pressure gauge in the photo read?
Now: 30 mmHg
